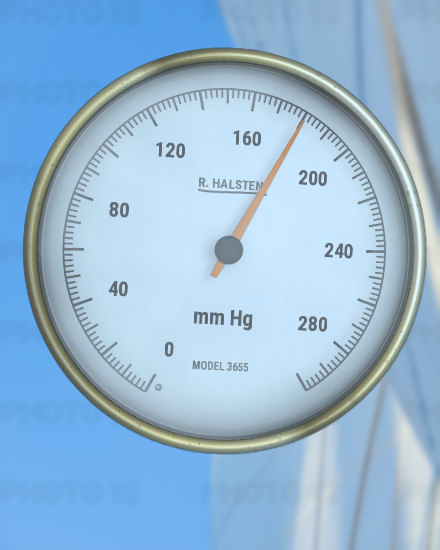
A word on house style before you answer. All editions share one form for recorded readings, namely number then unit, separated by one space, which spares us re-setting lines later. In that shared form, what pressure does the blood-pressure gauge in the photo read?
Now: 180 mmHg
